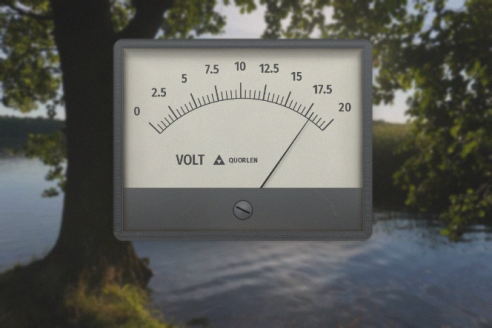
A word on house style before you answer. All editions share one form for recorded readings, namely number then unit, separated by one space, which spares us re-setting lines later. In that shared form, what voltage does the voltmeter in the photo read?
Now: 18 V
